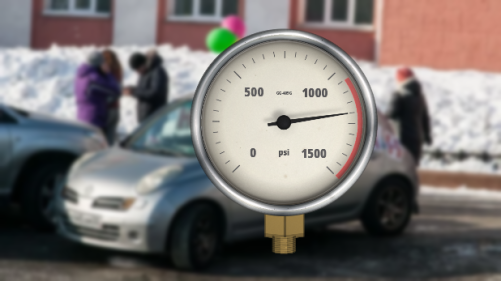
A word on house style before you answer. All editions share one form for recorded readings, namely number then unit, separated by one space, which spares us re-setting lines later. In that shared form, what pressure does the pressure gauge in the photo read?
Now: 1200 psi
